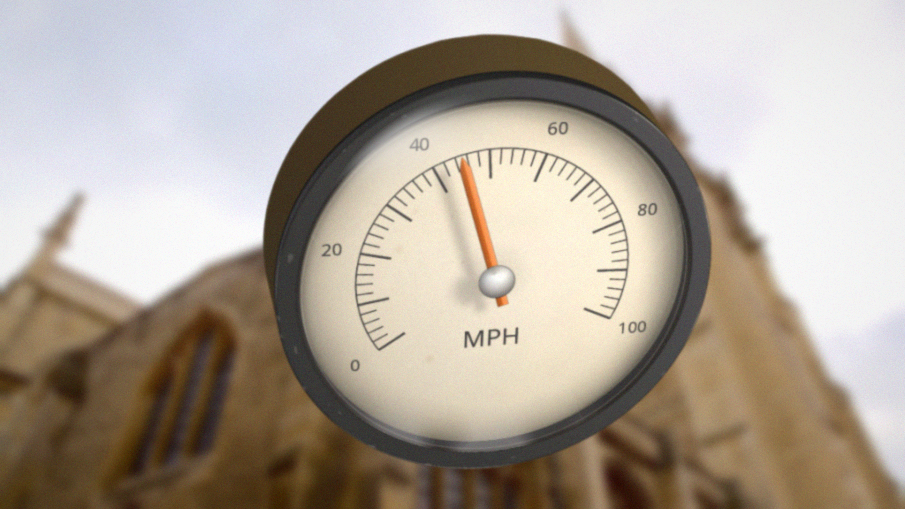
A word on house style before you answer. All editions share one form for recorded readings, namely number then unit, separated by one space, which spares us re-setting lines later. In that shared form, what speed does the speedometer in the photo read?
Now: 45 mph
